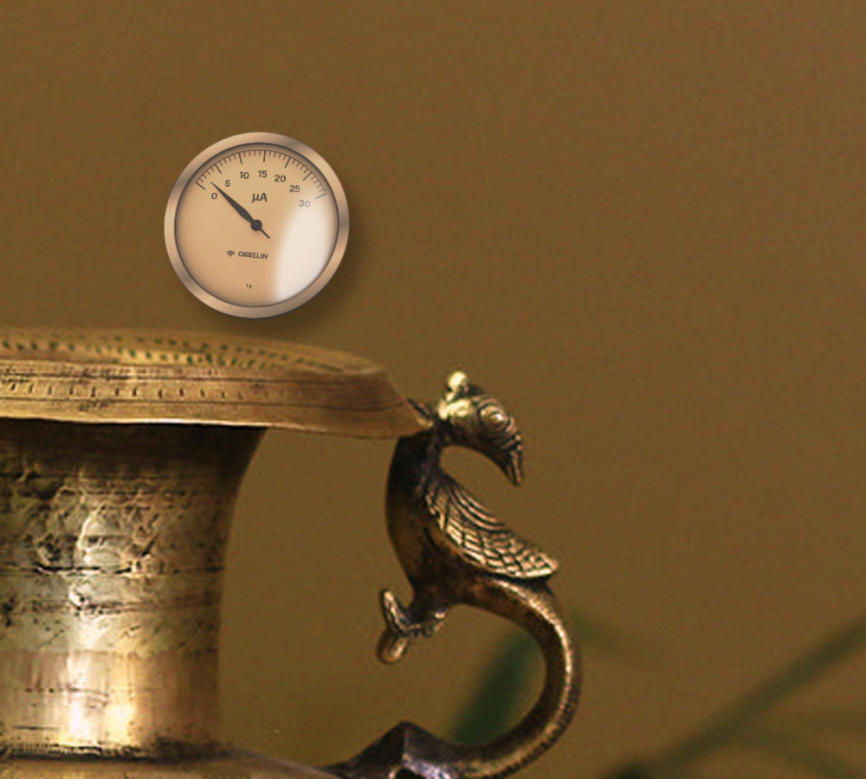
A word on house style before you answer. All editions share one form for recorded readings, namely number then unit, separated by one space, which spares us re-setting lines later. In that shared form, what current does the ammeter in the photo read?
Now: 2 µA
